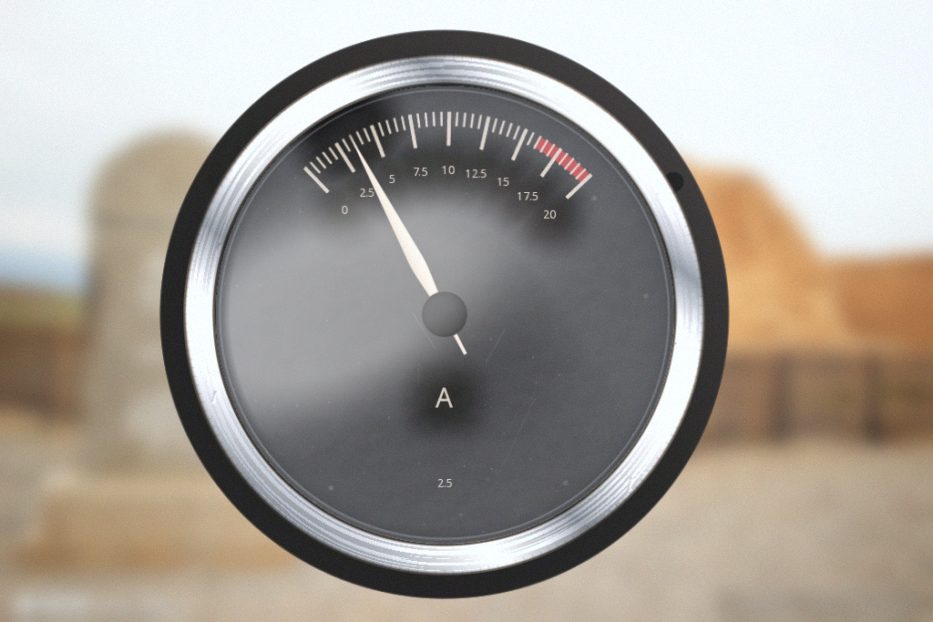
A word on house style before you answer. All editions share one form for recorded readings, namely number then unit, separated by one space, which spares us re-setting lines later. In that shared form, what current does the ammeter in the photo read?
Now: 3.5 A
